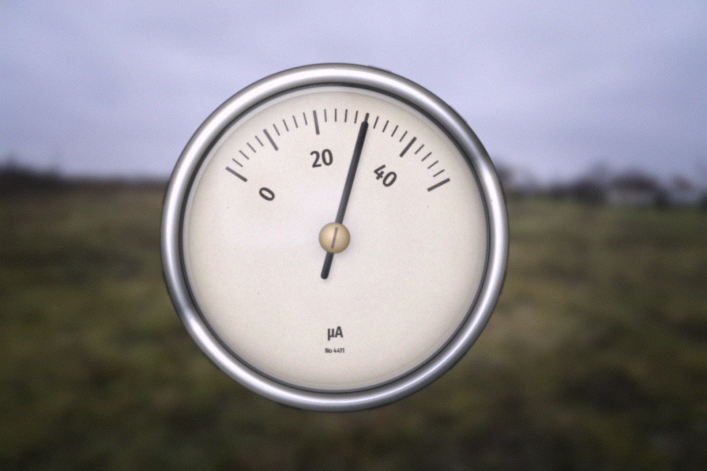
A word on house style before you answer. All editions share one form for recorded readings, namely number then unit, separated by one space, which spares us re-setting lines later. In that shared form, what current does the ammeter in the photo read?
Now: 30 µA
